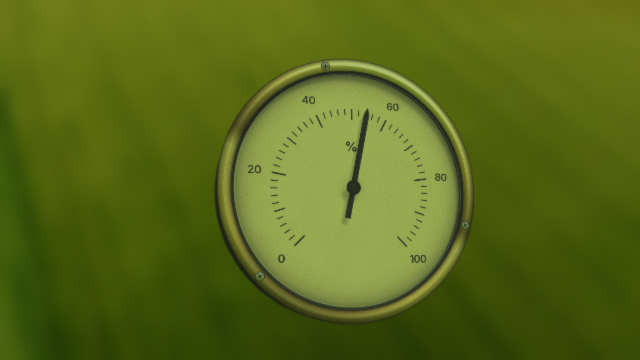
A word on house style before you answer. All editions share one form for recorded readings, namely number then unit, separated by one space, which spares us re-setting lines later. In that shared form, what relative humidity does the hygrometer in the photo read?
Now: 54 %
